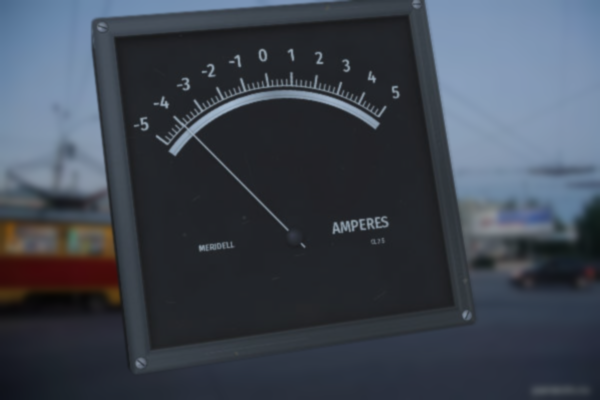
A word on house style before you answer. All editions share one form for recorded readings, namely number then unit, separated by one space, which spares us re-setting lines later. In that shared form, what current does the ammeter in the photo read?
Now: -4 A
